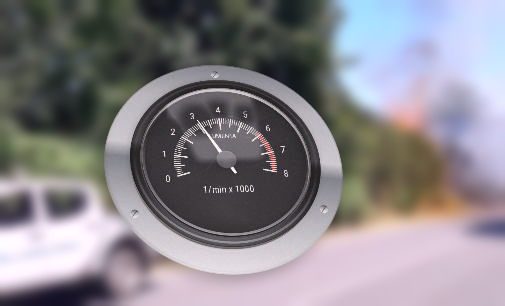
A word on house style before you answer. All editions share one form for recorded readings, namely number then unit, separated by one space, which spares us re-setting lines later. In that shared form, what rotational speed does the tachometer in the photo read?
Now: 3000 rpm
